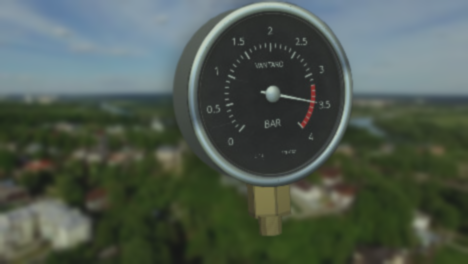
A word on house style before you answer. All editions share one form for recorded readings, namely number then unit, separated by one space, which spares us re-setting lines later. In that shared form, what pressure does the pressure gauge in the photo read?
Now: 3.5 bar
